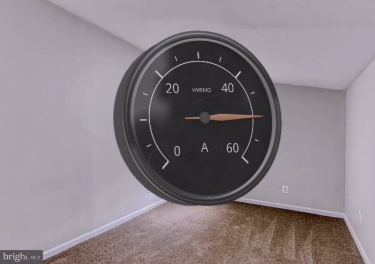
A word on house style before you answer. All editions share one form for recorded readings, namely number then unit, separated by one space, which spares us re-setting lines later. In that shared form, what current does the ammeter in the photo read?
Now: 50 A
